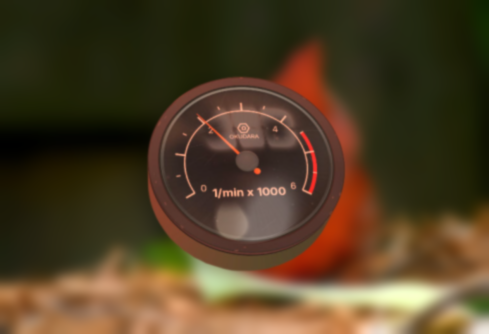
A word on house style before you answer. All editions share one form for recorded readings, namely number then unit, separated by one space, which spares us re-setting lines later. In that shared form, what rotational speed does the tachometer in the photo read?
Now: 2000 rpm
